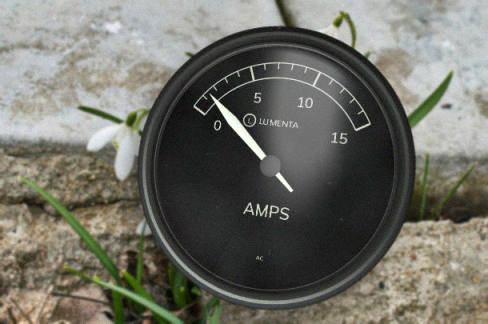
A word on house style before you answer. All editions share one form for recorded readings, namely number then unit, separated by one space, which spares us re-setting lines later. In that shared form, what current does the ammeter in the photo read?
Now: 1.5 A
